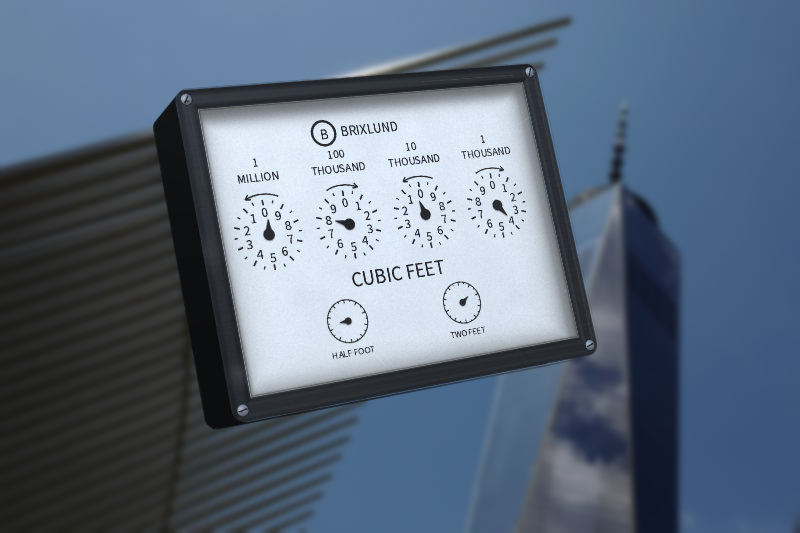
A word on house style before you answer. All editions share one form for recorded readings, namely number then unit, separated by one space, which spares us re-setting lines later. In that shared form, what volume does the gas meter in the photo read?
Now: 980400 ft³
